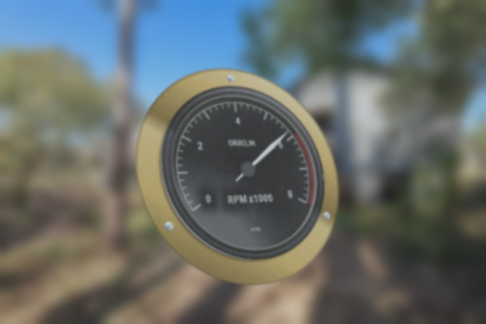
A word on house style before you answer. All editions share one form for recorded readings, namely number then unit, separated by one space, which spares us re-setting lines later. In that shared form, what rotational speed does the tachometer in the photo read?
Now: 5800 rpm
